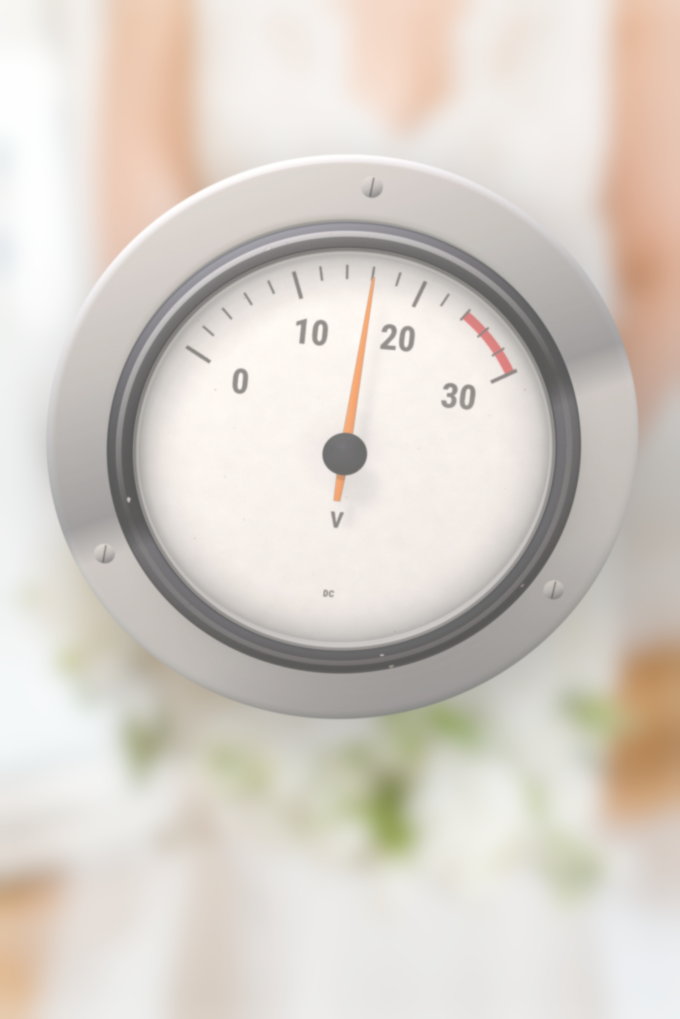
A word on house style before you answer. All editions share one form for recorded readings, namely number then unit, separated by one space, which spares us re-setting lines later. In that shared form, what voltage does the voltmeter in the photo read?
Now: 16 V
